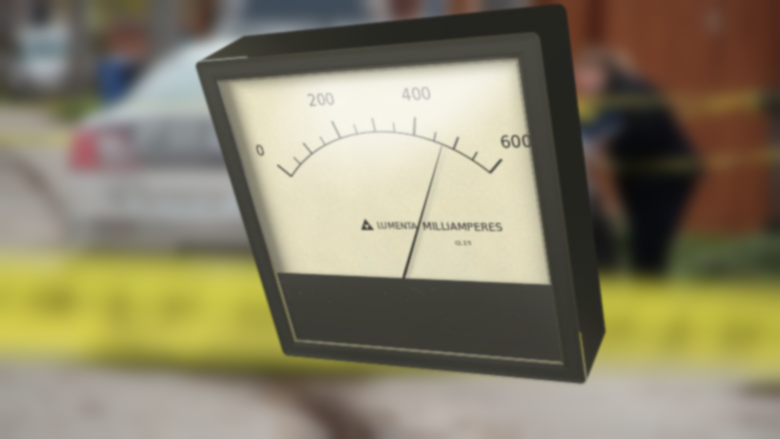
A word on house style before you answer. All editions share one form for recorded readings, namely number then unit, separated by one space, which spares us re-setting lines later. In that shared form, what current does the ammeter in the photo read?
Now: 475 mA
